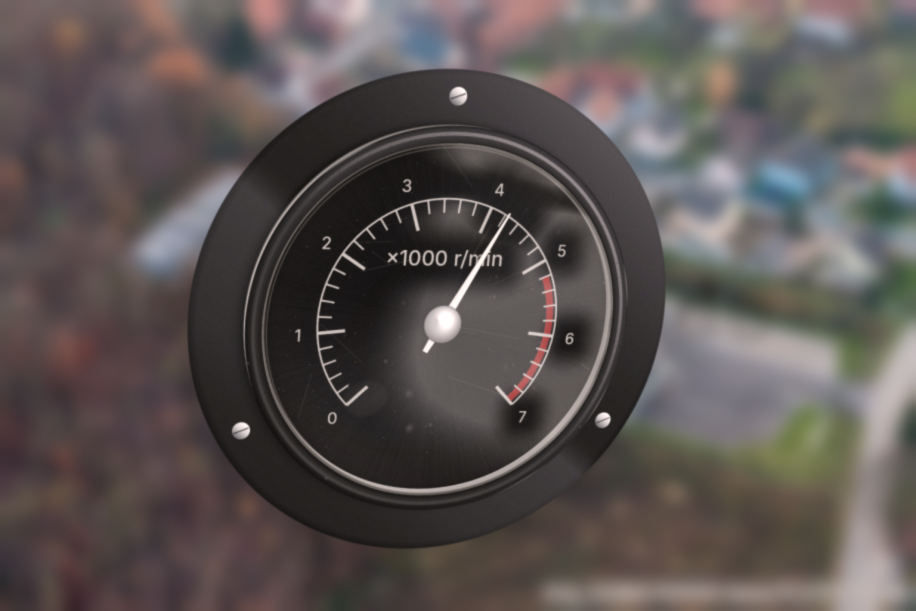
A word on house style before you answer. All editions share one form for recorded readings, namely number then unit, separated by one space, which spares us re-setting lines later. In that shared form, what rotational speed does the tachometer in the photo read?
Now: 4200 rpm
